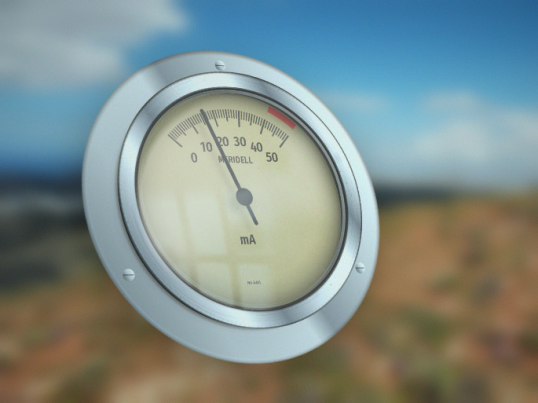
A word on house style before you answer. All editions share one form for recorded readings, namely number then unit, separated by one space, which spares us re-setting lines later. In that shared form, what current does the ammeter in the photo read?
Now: 15 mA
